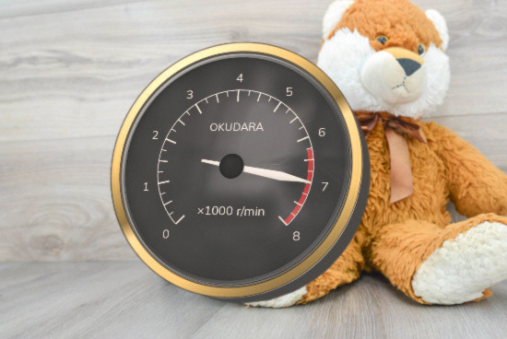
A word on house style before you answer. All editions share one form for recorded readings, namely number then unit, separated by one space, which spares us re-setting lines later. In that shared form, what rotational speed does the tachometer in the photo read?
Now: 7000 rpm
